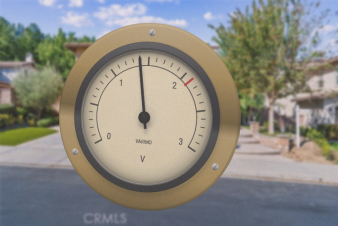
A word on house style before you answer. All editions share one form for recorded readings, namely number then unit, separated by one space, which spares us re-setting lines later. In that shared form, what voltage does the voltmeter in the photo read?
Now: 1.4 V
